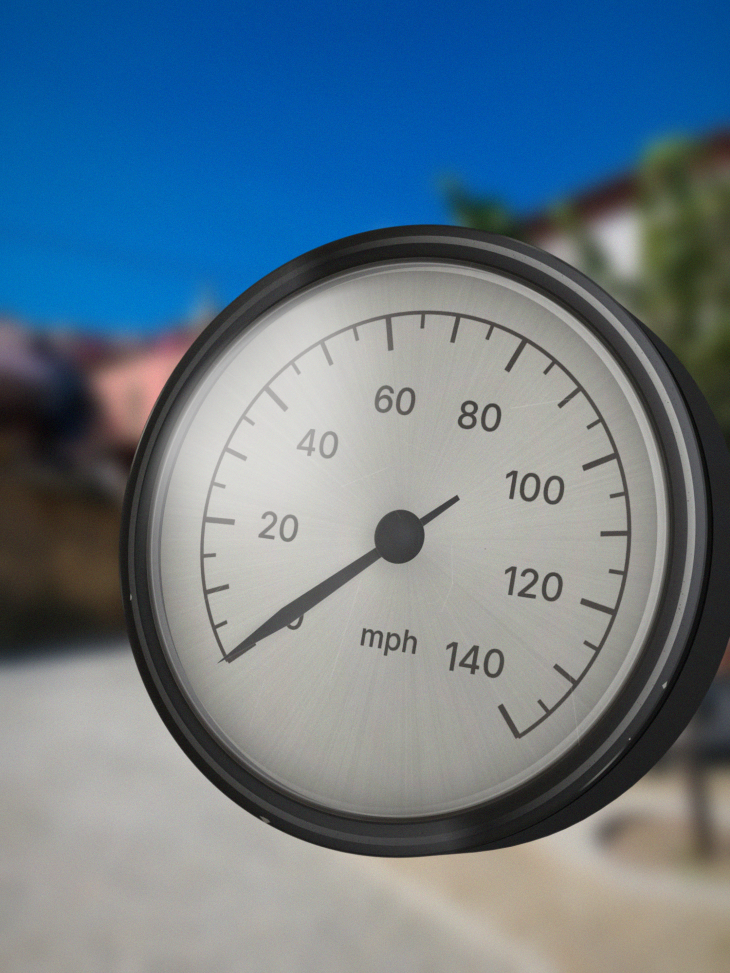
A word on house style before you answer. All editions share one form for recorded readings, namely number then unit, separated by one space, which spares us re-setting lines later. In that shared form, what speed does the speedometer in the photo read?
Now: 0 mph
